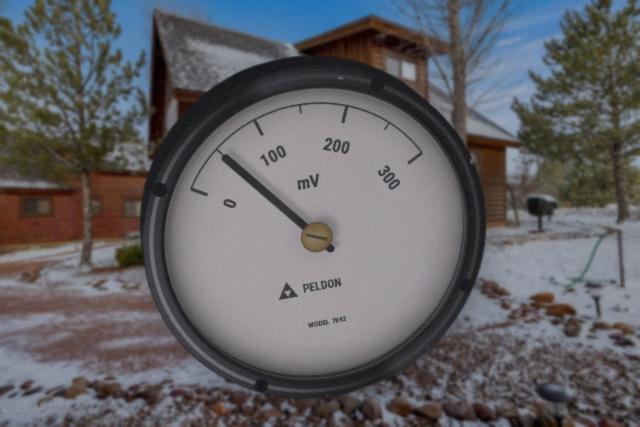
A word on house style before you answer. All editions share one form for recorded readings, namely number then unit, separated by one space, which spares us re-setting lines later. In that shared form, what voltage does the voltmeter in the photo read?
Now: 50 mV
